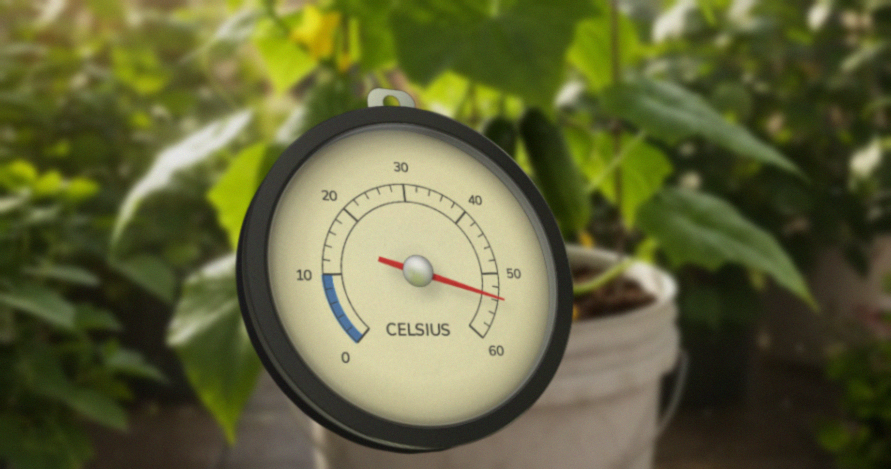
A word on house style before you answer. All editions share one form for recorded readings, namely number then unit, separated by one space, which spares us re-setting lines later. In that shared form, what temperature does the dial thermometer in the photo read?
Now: 54 °C
